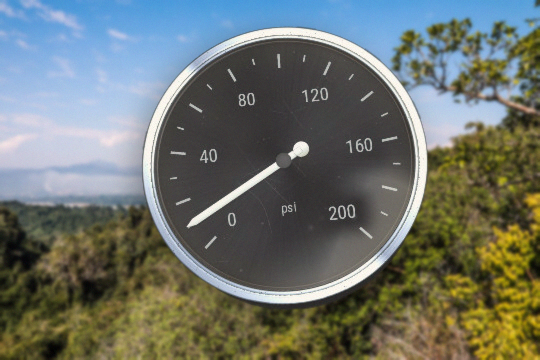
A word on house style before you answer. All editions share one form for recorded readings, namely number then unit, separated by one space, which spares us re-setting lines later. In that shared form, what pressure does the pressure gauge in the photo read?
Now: 10 psi
